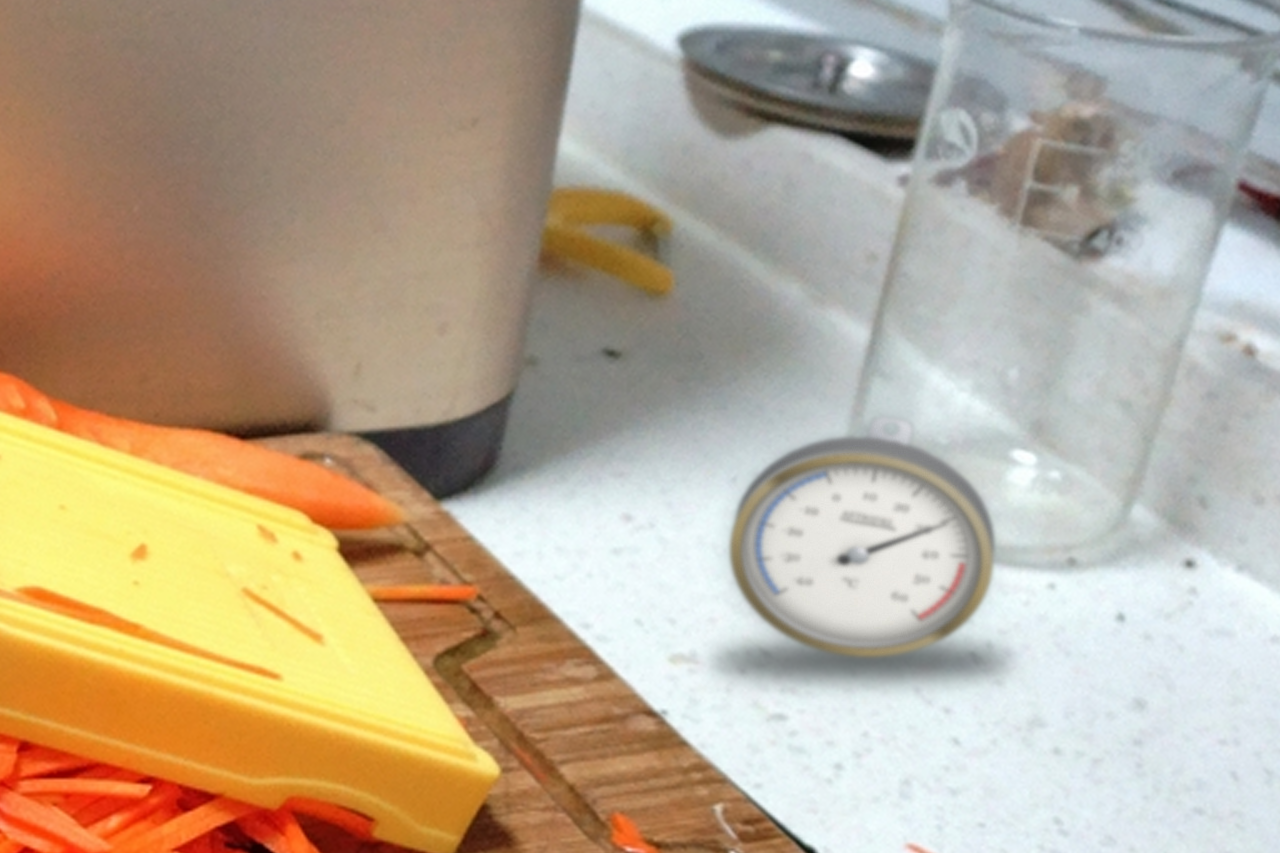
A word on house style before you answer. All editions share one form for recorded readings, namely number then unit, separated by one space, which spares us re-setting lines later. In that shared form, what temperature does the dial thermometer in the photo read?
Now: 30 °C
